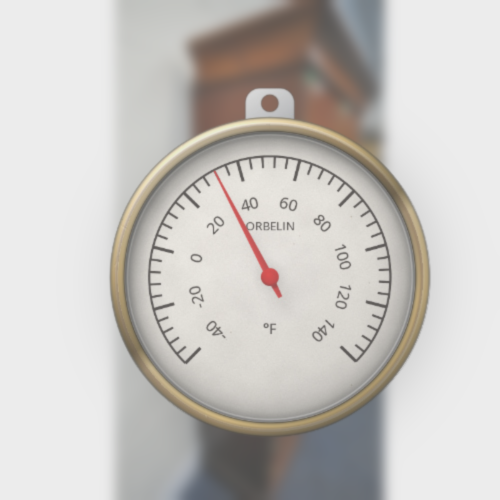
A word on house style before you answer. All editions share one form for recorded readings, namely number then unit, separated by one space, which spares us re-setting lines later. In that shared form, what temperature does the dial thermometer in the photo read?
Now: 32 °F
